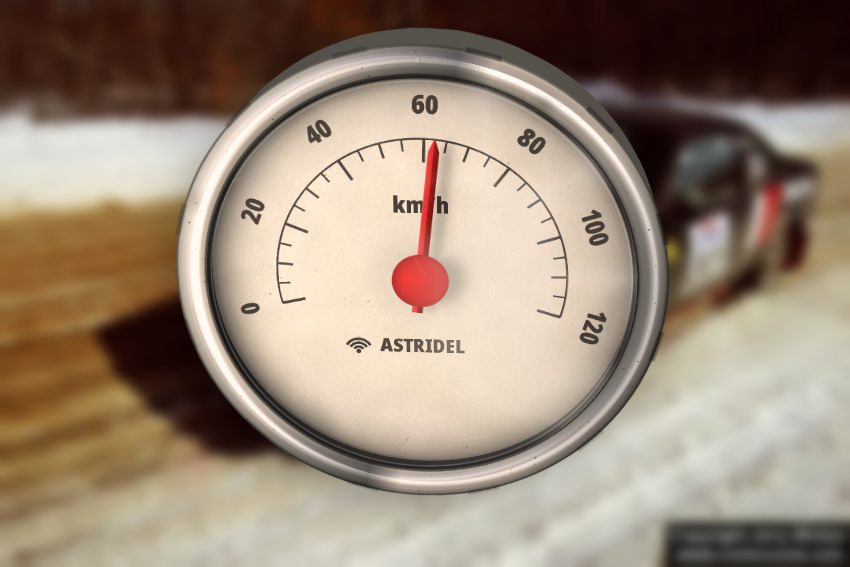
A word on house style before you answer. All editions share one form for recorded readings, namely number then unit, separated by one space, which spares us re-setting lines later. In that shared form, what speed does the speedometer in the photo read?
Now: 62.5 km/h
